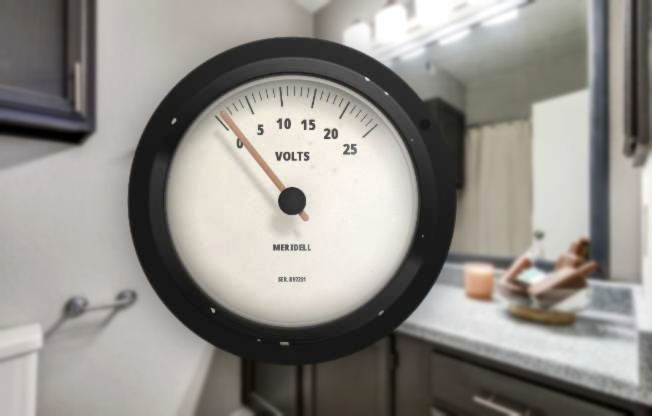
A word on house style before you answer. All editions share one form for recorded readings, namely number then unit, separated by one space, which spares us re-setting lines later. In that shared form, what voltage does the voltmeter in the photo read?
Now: 1 V
